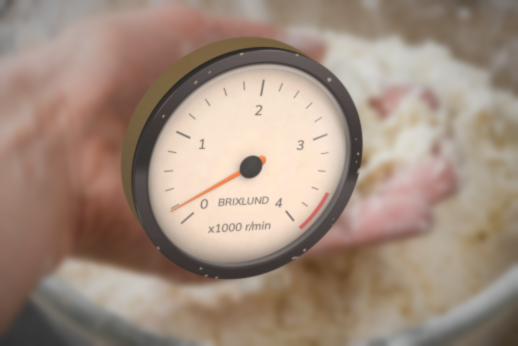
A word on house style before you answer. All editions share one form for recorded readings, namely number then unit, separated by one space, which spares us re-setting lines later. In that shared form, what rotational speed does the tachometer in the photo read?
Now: 200 rpm
